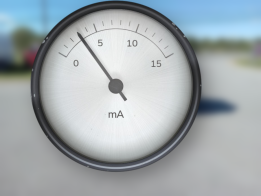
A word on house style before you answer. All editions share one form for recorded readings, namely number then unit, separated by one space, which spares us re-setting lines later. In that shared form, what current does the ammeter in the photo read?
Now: 3 mA
